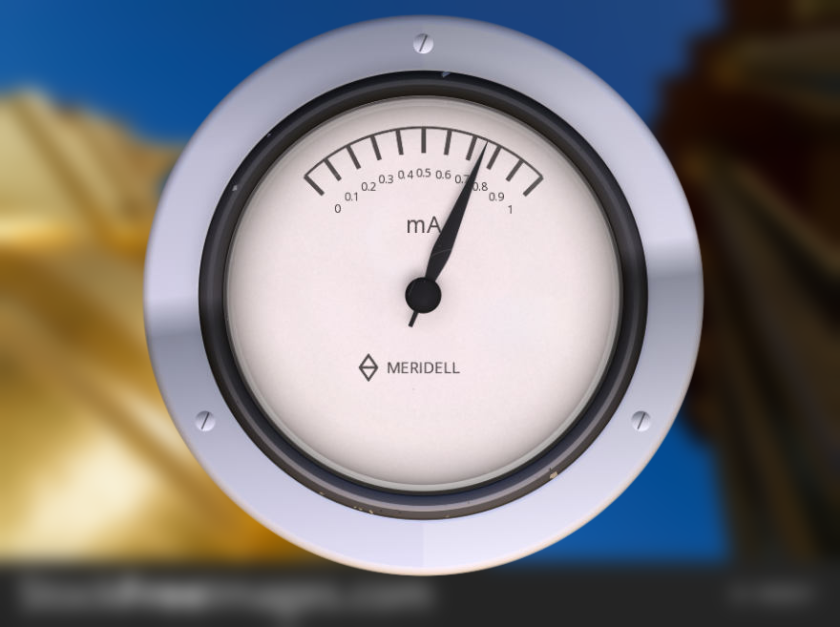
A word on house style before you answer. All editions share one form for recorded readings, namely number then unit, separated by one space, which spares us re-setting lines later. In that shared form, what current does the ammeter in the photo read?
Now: 0.75 mA
